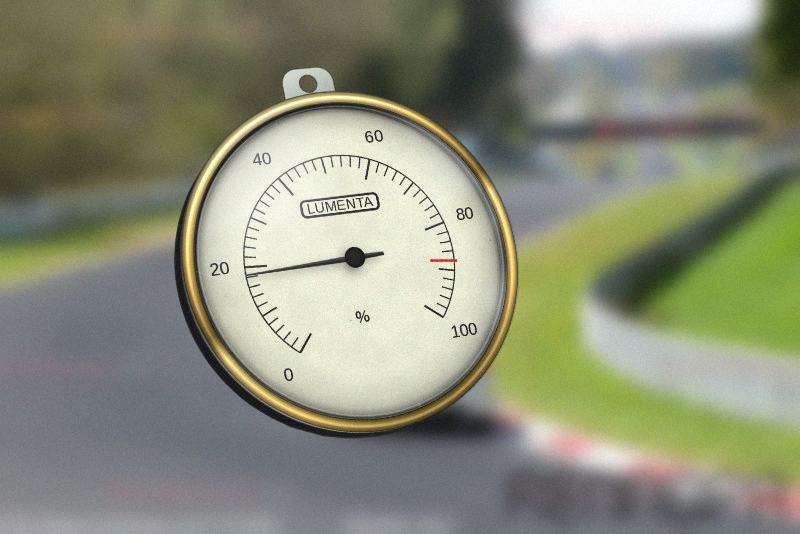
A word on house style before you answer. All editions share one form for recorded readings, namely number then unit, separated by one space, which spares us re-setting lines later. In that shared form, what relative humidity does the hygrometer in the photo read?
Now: 18 %
